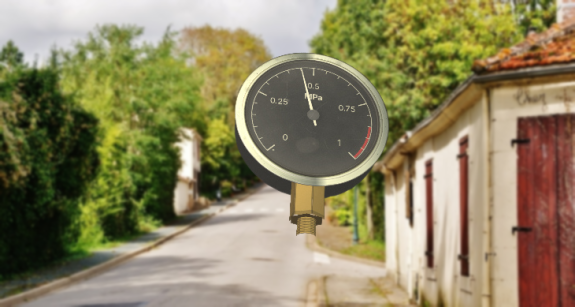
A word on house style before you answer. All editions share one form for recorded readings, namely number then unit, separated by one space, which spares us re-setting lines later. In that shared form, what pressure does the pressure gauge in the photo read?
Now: 0.45 MPa
